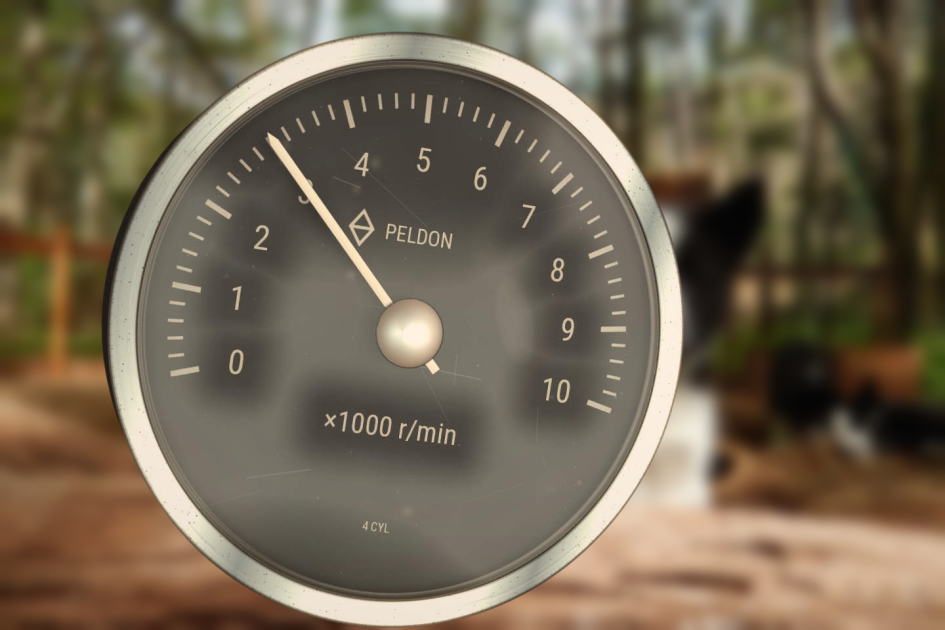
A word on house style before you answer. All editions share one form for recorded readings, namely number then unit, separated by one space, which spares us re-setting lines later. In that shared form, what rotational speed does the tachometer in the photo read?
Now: 3000 rpm
